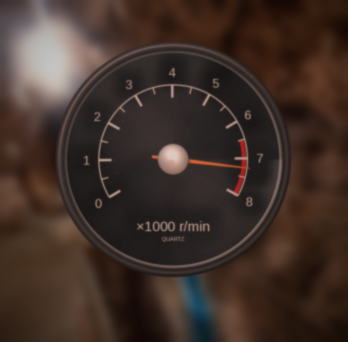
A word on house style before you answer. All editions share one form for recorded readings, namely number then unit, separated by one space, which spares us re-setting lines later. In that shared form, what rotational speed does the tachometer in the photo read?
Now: 7250 rpm
